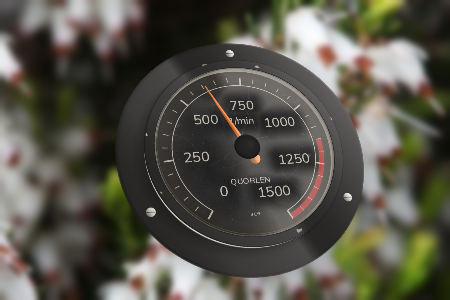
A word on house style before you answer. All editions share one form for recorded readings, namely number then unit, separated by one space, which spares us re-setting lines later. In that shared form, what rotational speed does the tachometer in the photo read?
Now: 600 rpm
